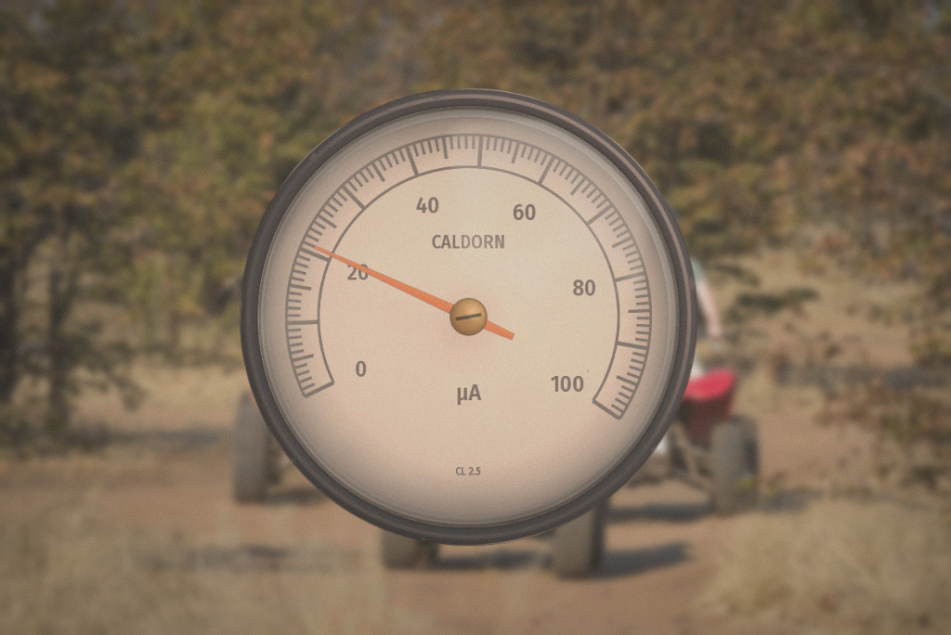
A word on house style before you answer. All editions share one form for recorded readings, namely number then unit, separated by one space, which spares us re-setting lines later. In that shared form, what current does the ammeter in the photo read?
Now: 21 µA
